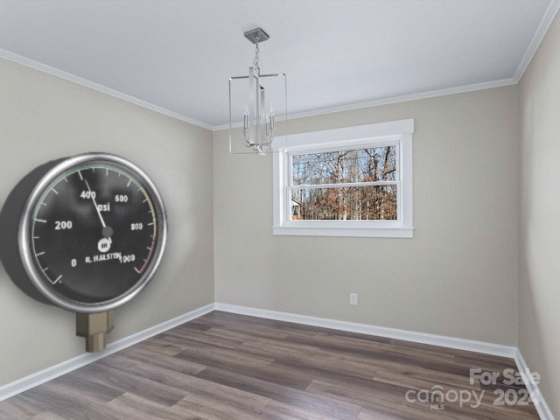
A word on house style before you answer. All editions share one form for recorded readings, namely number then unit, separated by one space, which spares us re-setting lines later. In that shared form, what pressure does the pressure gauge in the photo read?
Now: 400 psi
